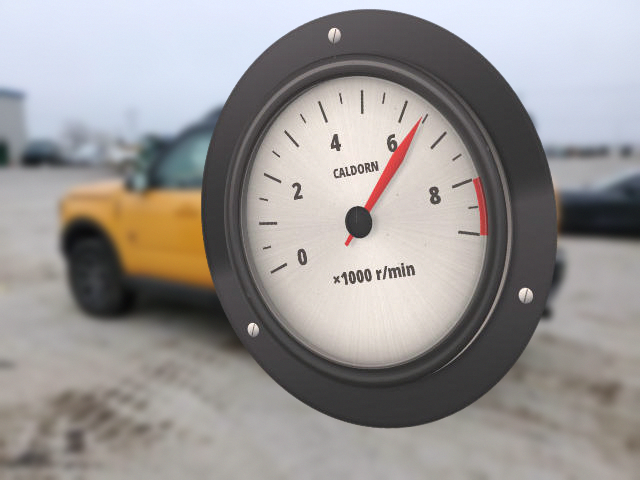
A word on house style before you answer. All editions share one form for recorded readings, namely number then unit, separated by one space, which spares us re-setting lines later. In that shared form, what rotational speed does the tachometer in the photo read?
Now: 6500 rpm
